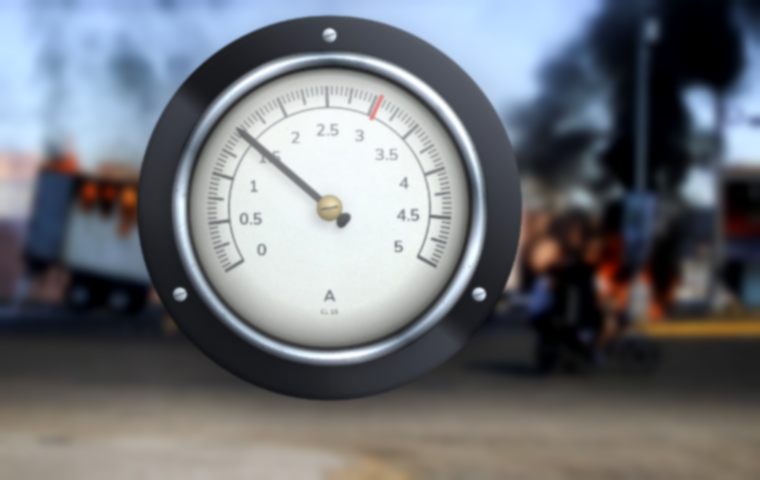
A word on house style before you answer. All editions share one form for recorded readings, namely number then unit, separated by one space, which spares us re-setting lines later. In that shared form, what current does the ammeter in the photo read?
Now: 1.5 A
